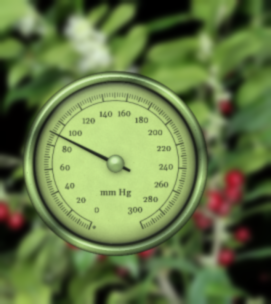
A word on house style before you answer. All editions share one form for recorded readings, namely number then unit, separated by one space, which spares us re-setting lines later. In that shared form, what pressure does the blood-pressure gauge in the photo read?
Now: 90 mmHg
